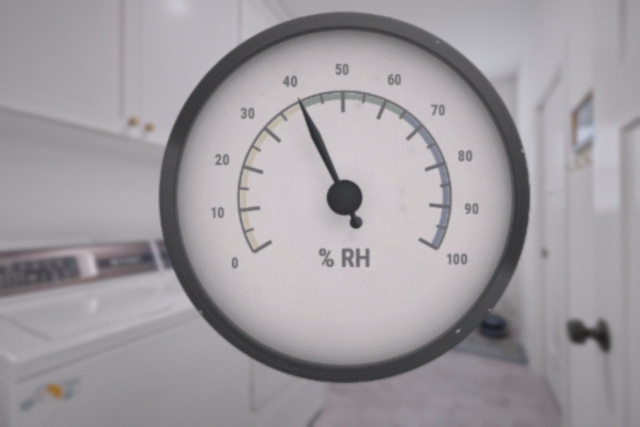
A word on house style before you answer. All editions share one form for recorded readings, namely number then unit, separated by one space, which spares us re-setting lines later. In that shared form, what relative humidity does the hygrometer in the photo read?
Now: 40 %
